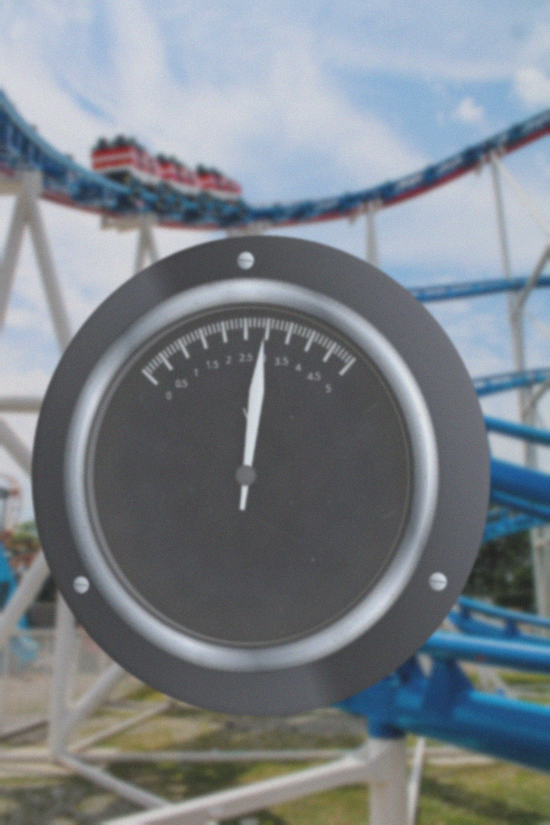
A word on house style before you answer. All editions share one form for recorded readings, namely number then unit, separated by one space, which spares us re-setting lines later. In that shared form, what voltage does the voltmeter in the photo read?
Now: 3 V
